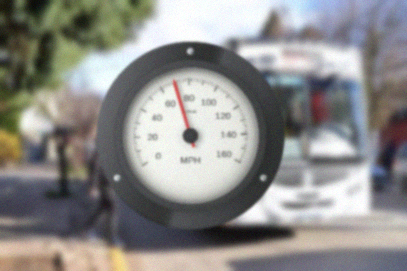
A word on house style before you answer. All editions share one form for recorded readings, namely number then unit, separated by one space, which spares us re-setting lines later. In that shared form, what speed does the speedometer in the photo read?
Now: 70 mph
